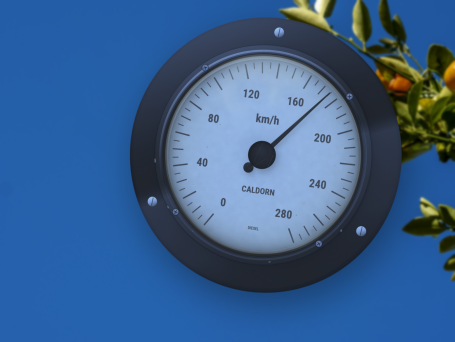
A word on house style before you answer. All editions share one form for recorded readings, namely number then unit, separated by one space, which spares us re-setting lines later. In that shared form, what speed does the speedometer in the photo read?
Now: 175 km/h
